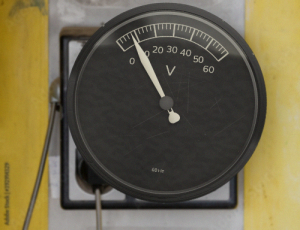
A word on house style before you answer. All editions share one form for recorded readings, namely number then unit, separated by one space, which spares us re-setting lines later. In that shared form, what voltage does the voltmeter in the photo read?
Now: 8 V
